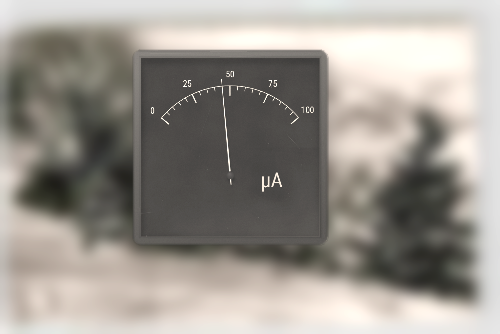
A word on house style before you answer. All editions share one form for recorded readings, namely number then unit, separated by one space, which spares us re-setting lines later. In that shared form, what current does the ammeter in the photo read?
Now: 45 µA
